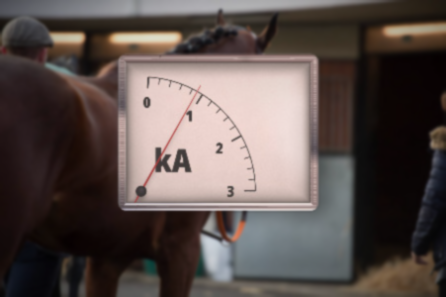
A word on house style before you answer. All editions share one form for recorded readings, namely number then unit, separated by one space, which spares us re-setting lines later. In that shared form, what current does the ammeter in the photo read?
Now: 0.9 kA
